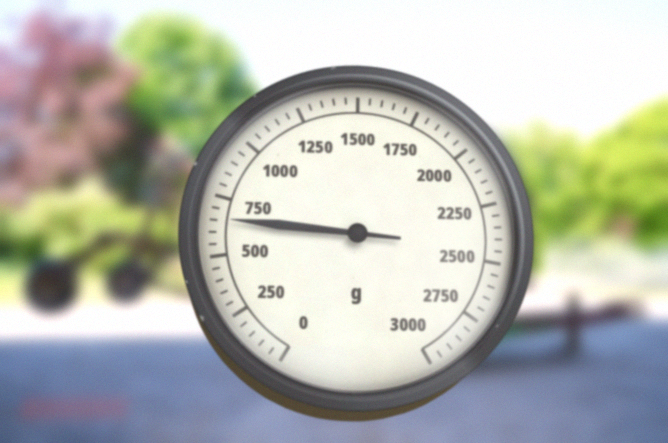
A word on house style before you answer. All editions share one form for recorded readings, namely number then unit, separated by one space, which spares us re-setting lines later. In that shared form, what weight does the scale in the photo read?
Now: 650 g
